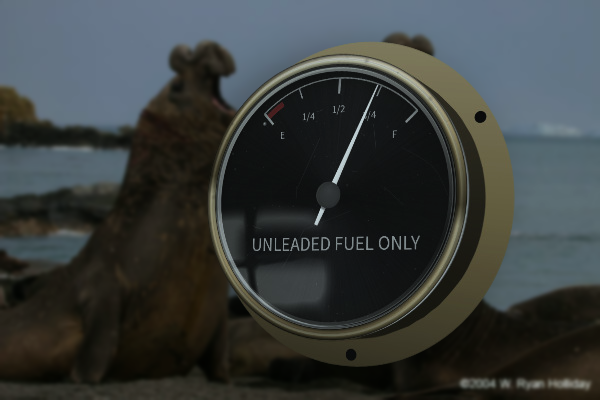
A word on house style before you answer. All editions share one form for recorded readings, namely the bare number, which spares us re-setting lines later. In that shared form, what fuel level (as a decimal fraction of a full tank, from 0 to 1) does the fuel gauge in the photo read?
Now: 0.75
